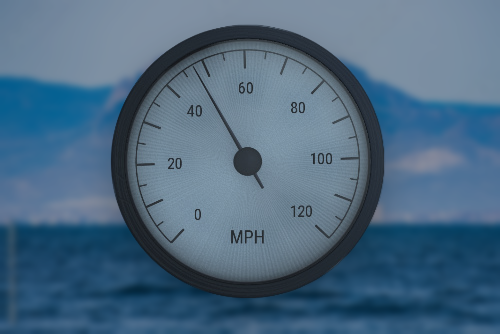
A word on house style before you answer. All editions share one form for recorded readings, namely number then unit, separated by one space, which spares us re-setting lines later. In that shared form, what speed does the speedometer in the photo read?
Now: 47.5 mph
